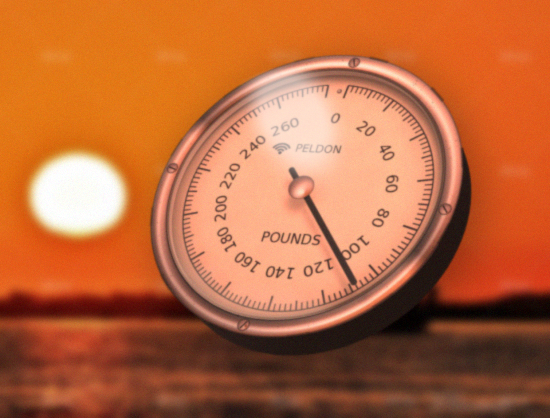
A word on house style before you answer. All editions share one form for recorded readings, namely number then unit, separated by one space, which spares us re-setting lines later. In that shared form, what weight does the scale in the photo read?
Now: 108 lb
